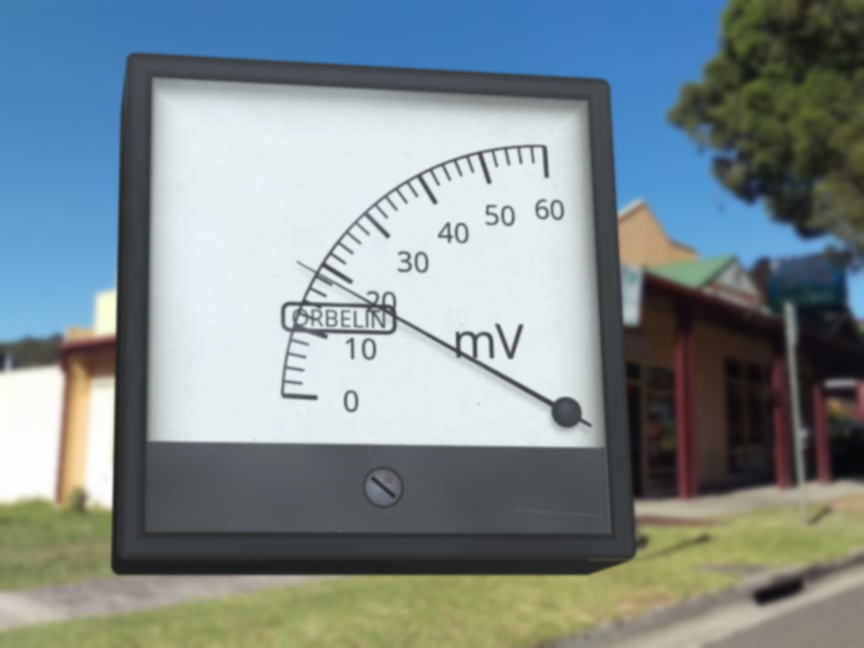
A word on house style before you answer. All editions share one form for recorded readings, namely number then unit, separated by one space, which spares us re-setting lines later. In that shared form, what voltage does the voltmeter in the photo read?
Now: 18 mV
